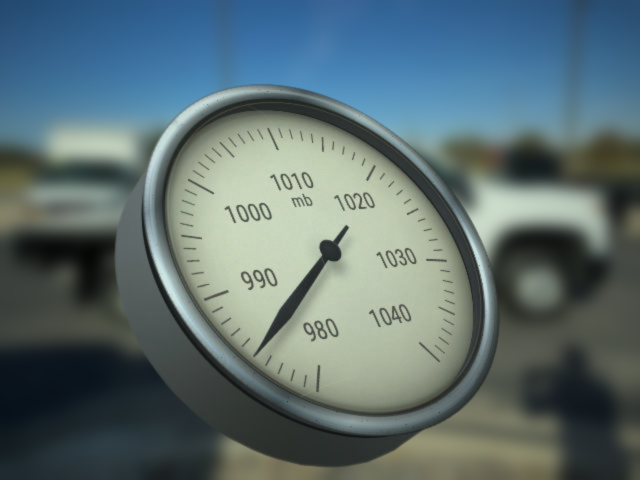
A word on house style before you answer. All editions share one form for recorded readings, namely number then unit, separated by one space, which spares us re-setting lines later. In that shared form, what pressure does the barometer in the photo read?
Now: 985 mbar
